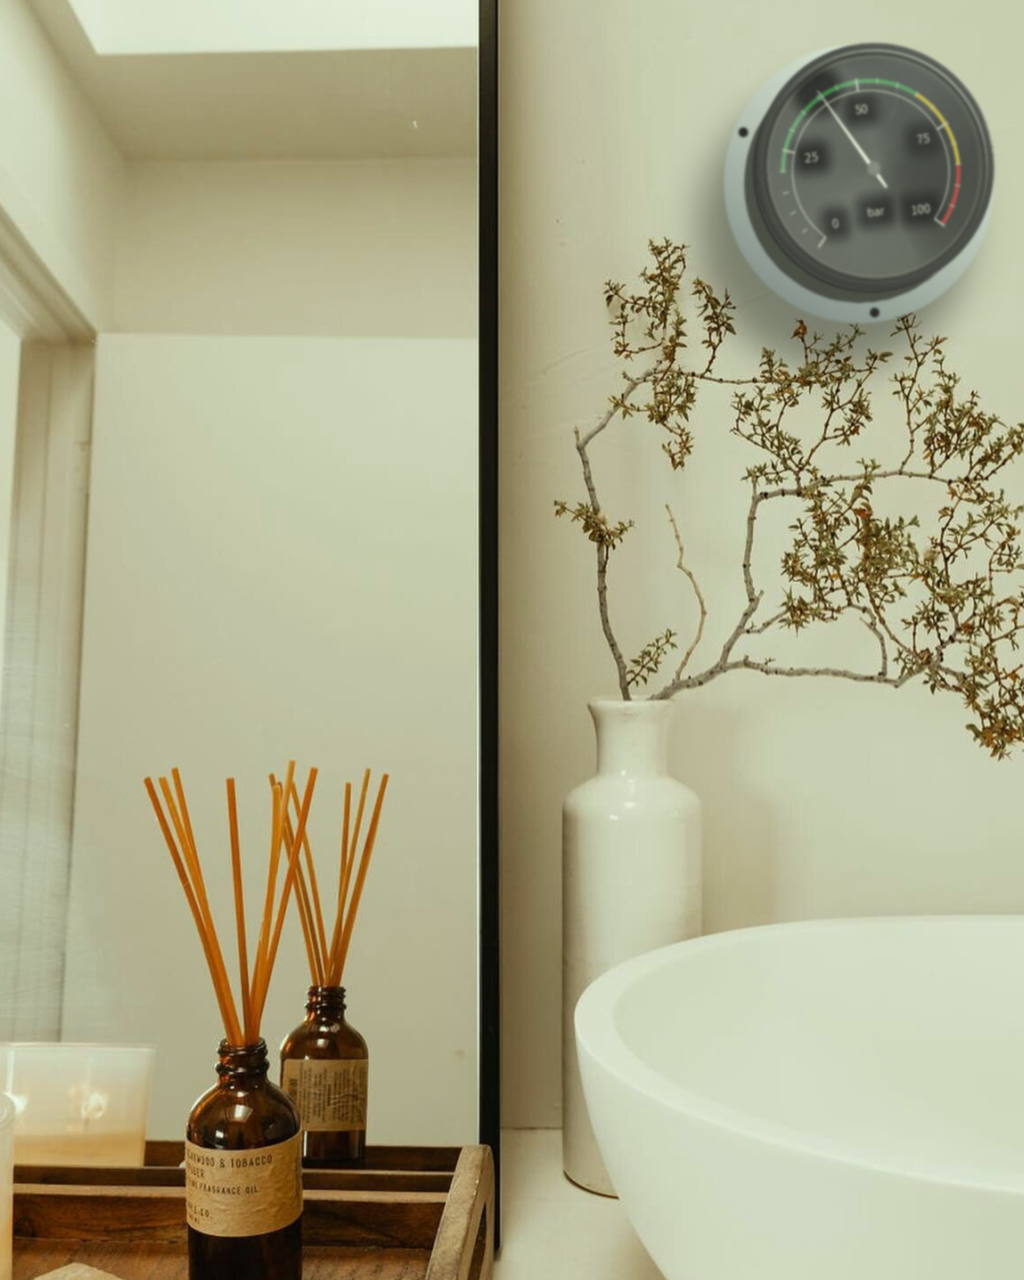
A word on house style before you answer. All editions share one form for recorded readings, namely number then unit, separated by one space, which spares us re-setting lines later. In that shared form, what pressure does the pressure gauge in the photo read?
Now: 40 bar
